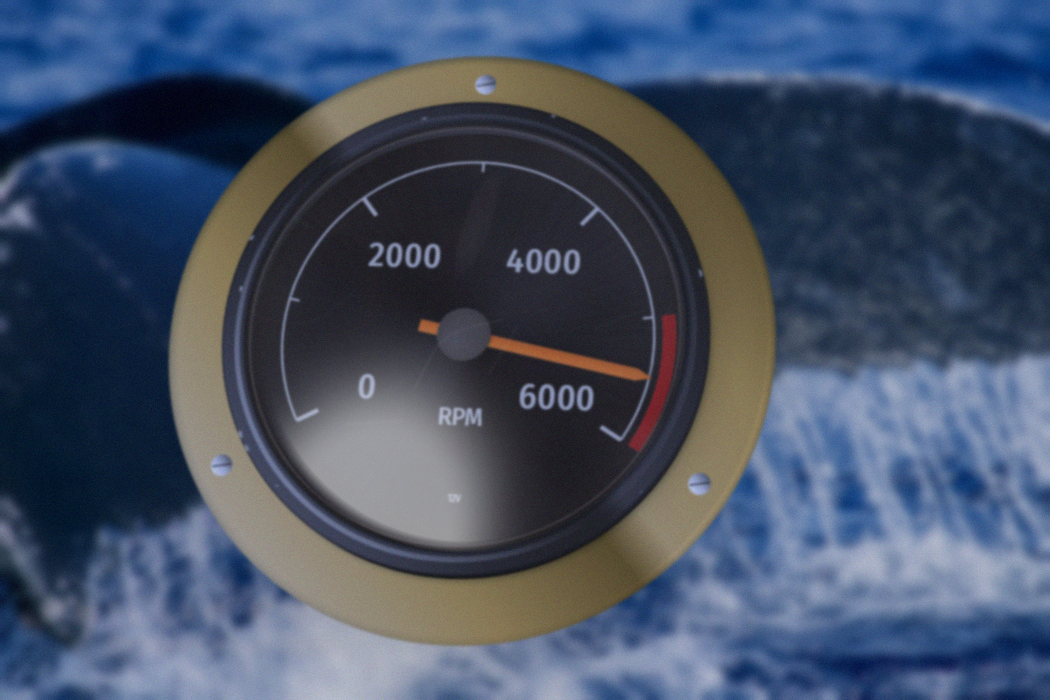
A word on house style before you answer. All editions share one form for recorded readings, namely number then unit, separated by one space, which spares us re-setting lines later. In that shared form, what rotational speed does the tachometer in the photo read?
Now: 5500 rpm
